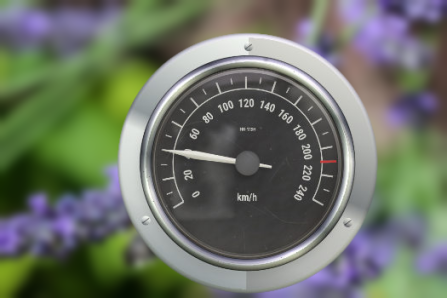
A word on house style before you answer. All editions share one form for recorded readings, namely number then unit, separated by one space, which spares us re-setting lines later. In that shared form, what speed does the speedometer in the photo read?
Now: 40 km/h
